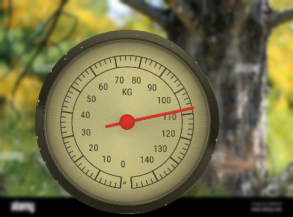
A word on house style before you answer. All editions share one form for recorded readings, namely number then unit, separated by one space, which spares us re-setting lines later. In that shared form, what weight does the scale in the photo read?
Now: 108 kg
